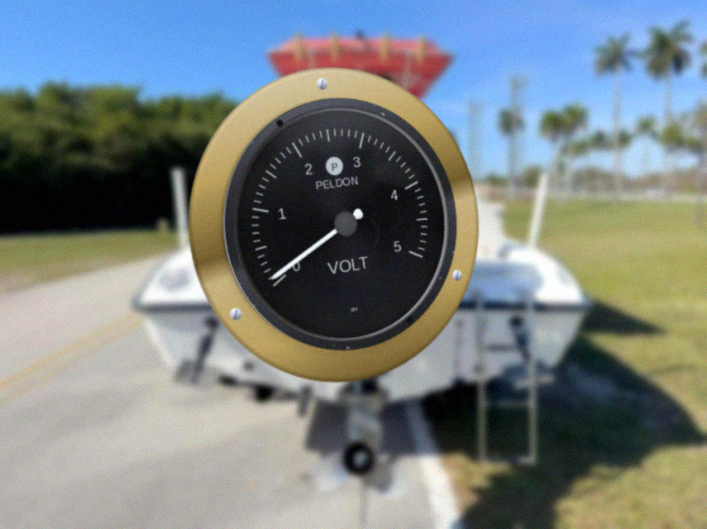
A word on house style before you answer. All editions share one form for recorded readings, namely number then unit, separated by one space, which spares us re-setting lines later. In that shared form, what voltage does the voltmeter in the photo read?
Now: 0.1 V
